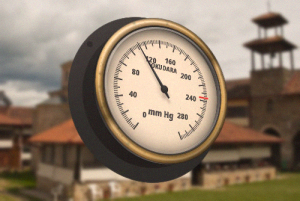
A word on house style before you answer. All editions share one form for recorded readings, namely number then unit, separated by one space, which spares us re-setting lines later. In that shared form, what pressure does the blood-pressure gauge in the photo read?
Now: 110 mmHg
